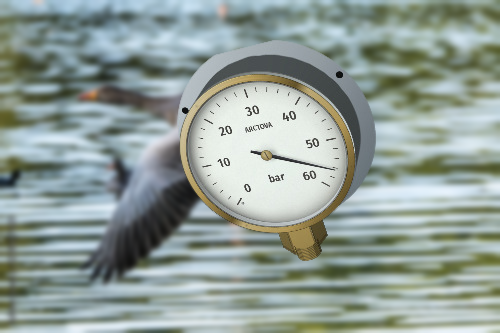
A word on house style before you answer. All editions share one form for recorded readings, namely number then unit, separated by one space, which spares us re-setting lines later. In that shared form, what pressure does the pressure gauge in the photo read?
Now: 56 bar
